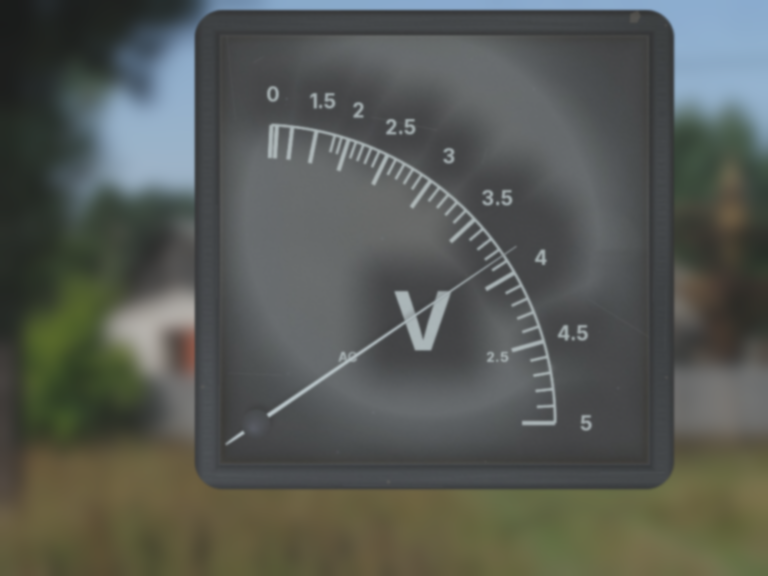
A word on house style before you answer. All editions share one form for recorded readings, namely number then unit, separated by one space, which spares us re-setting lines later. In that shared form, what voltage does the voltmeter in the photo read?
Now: 3.85 V
